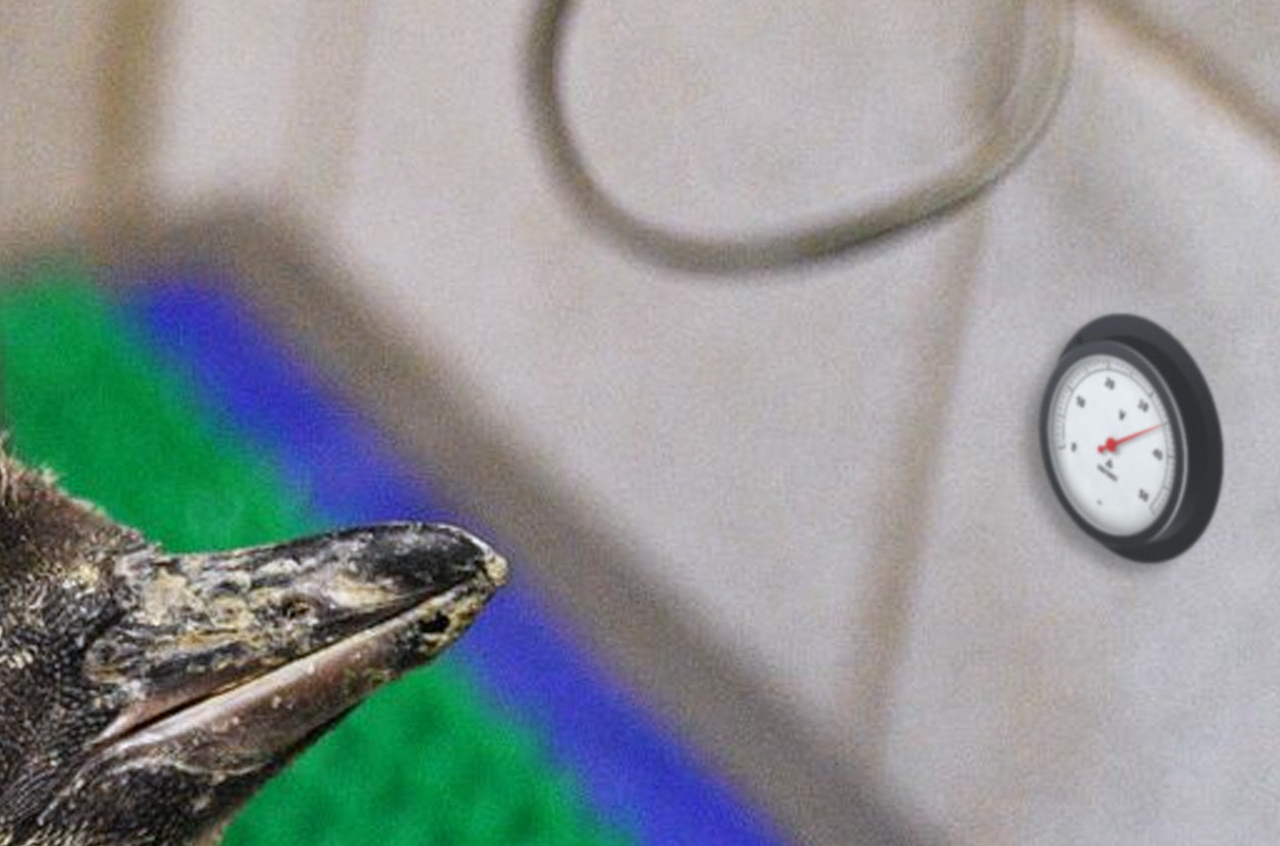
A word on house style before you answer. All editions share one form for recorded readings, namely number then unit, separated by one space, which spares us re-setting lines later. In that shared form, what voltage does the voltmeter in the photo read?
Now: 35 V
